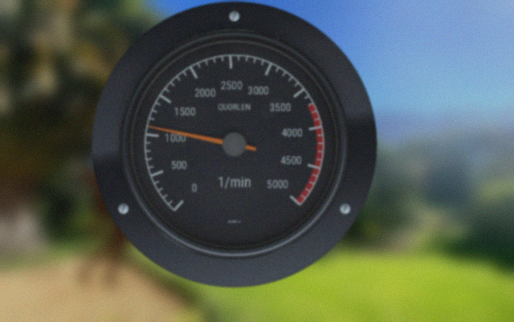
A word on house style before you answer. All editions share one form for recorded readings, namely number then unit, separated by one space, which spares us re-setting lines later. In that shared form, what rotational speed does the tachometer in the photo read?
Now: 1100 rpm
